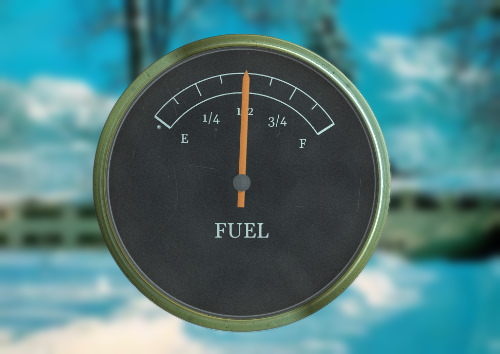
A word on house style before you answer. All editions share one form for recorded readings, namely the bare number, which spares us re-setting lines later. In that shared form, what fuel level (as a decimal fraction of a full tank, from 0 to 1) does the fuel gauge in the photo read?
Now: 0.5
